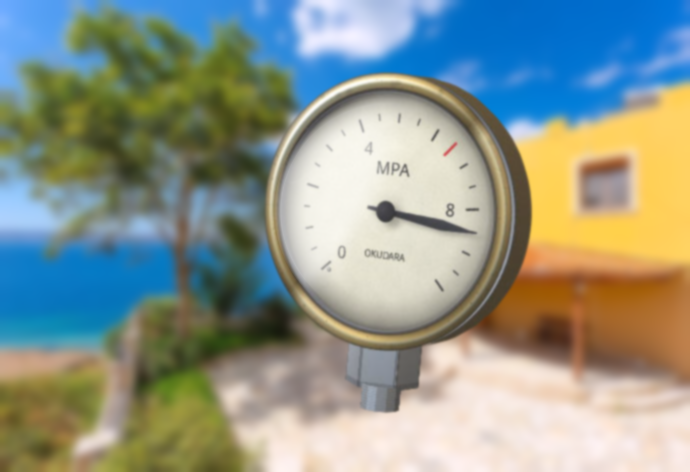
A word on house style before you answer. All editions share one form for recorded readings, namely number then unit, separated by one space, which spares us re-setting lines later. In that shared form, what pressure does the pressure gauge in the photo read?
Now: 8.5 MPa
